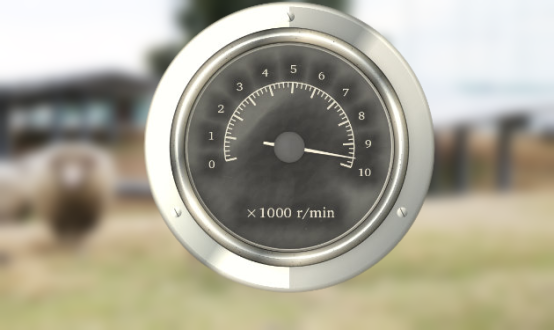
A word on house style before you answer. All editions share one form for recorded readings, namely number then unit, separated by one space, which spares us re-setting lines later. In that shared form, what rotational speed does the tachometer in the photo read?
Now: 9600 rpm
